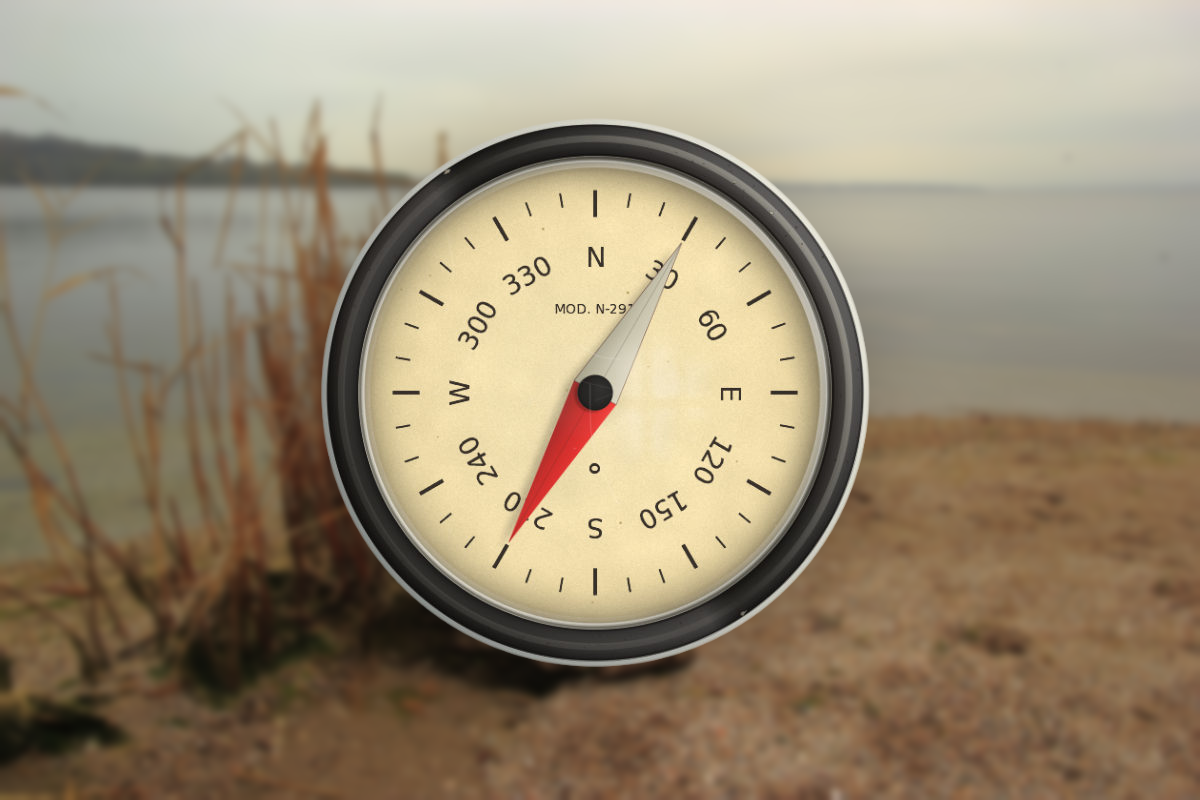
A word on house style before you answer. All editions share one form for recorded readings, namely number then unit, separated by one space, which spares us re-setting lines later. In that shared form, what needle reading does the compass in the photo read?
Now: 210 °
